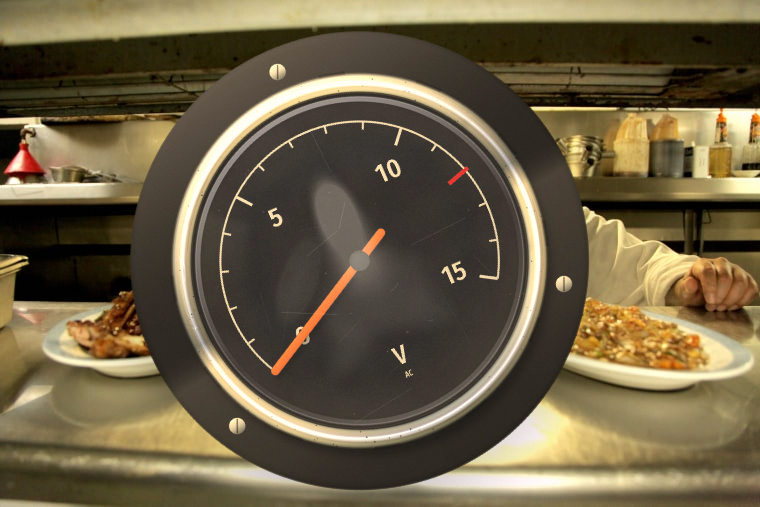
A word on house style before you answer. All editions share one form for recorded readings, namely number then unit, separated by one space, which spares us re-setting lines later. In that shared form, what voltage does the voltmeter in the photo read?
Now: 0 V
